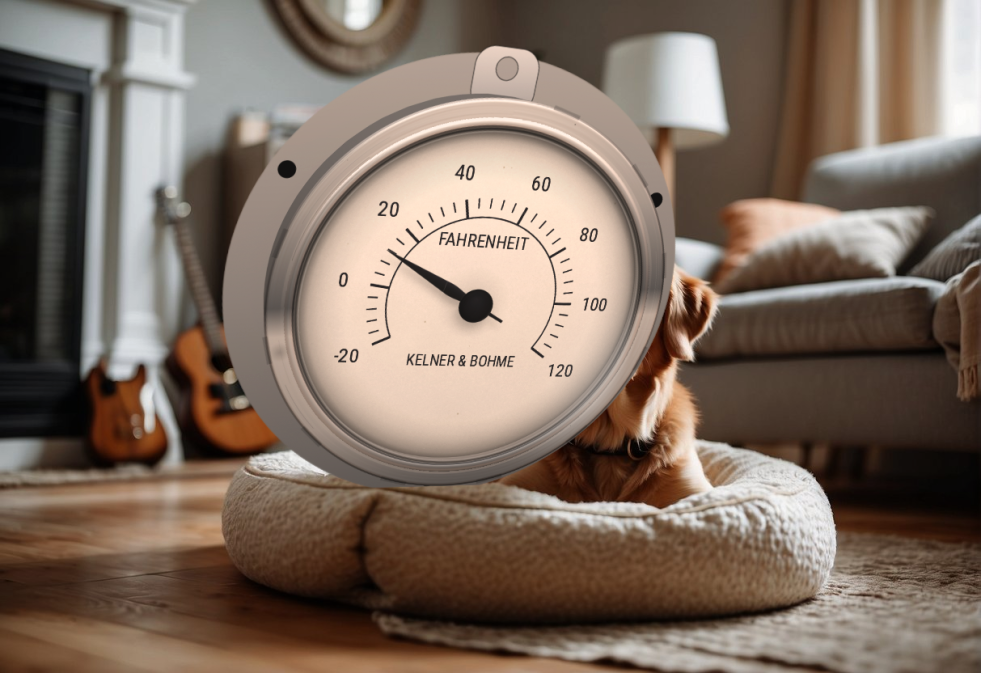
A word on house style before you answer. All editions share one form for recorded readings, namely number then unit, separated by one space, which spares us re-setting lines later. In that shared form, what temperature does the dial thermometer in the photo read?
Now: 12 °F
